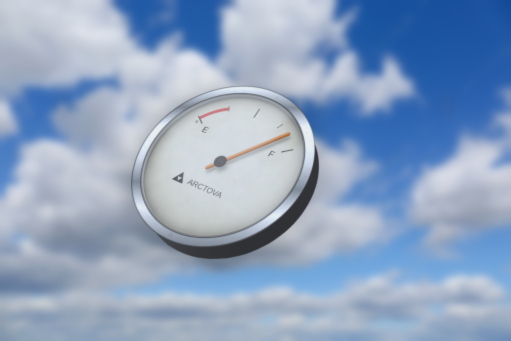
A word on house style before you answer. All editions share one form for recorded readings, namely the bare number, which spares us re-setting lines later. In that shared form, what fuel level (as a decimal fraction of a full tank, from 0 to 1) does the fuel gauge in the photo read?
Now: 0.875
